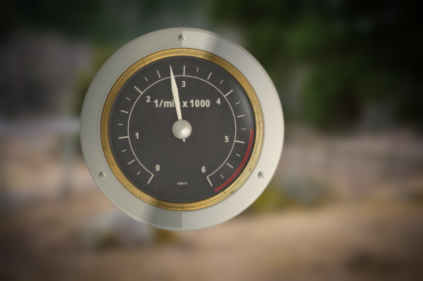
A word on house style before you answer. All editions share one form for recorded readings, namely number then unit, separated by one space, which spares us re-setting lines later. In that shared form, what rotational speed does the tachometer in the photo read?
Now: 2750 rpm
